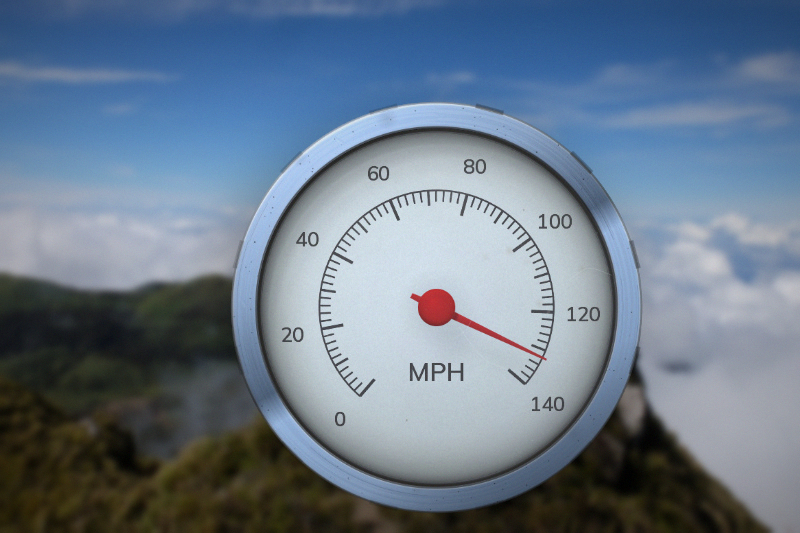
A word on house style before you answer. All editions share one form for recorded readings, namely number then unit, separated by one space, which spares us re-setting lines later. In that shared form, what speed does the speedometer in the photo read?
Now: 132 mph
